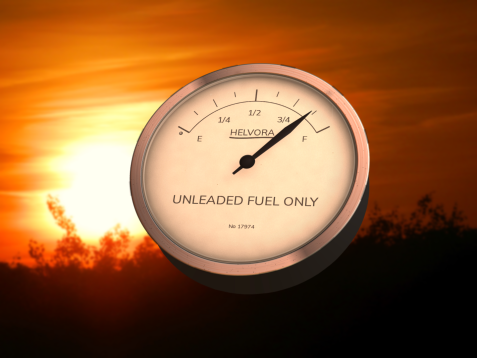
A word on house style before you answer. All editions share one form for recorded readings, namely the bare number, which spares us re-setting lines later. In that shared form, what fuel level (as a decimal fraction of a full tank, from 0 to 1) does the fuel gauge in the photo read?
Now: 0.875
